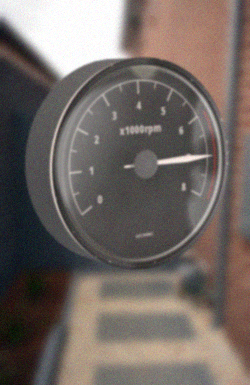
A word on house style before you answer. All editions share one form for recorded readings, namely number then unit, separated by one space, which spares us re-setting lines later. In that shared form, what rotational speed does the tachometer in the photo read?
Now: 7000 rpm
